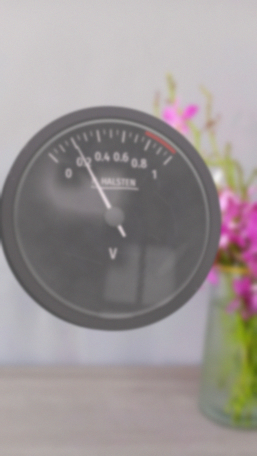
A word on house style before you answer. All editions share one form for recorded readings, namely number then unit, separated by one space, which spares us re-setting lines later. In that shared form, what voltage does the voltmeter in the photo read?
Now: 0.2 V
